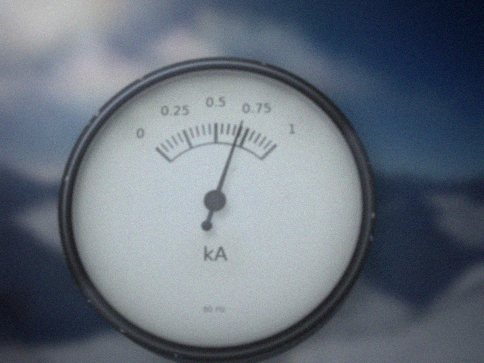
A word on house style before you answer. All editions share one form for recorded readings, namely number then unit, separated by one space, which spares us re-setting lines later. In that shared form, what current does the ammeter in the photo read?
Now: 0.7 kA
